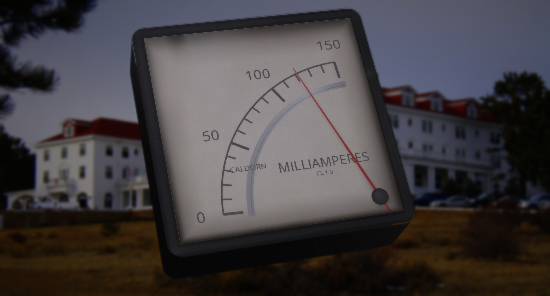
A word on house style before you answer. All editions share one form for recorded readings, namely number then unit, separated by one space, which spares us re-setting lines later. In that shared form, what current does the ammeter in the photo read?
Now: 120 mA
